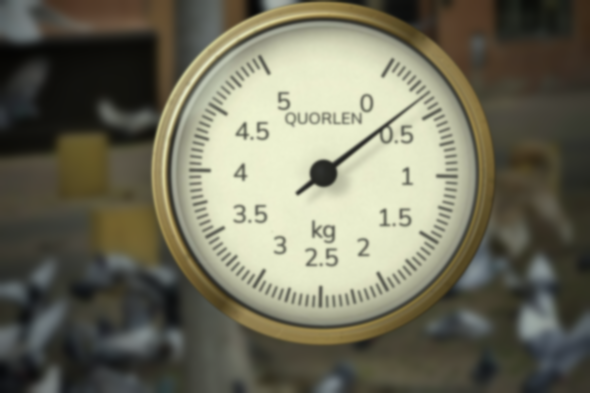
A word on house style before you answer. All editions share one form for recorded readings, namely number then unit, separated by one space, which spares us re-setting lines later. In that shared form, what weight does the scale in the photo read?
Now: 0.35 kg
